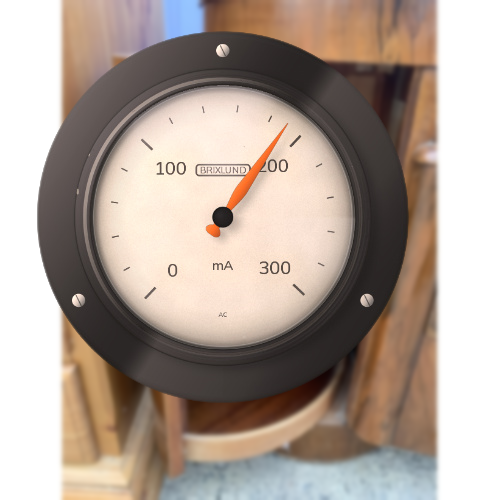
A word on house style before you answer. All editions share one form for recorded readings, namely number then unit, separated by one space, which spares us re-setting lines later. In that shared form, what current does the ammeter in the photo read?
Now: 190 mA
